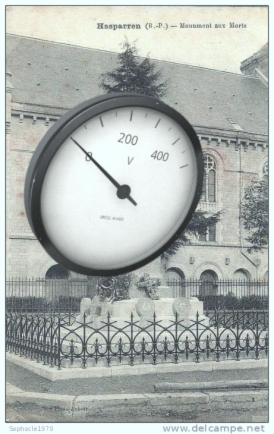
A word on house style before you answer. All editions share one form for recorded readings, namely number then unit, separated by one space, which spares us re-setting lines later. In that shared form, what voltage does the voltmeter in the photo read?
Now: 0 V
